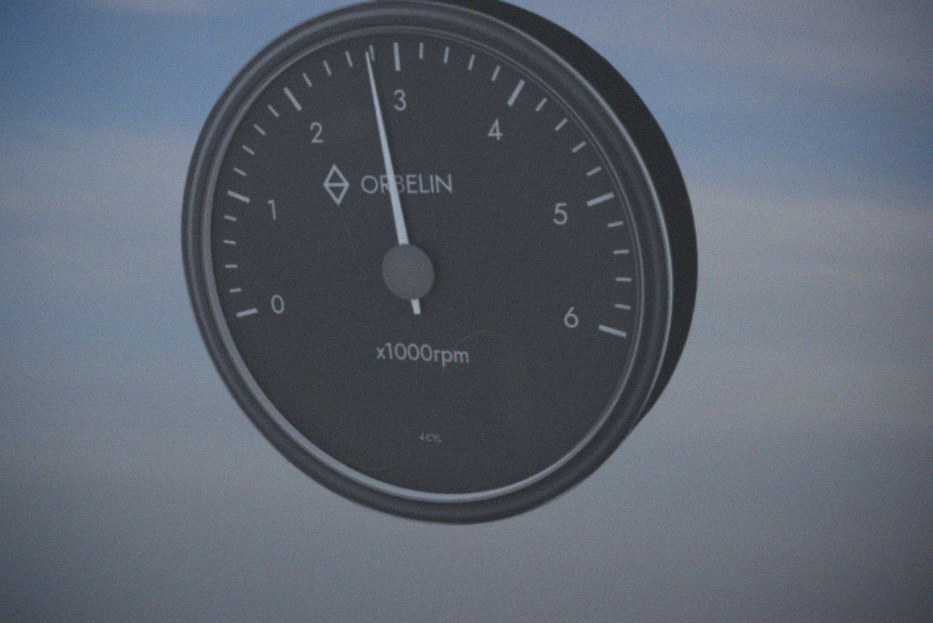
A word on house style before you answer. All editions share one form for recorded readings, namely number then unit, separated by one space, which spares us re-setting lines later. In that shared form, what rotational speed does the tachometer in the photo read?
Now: 2800 rpm
